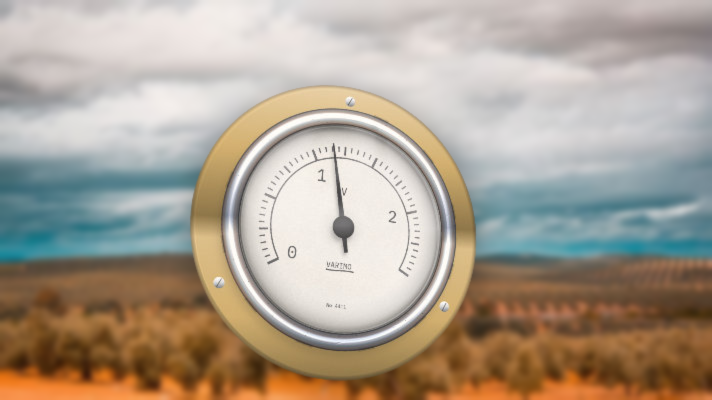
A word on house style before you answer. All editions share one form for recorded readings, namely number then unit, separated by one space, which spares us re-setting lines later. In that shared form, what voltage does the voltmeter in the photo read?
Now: 1.15 V
